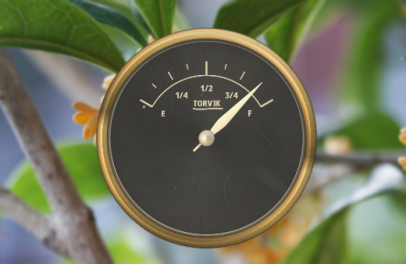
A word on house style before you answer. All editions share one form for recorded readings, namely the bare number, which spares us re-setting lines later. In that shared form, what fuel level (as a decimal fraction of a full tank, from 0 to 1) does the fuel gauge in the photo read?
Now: 0.875
